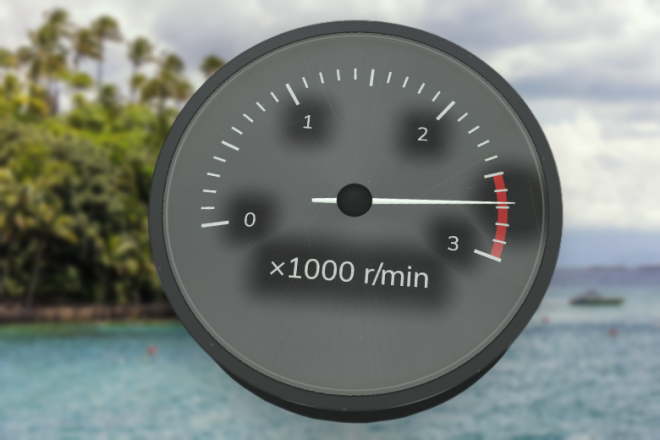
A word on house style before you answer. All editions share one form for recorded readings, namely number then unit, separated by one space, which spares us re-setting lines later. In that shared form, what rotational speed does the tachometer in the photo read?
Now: 2700 rpm
